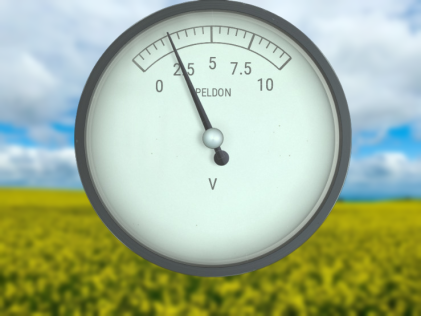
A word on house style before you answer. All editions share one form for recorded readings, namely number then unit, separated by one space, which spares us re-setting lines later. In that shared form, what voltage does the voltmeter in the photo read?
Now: 2.5 V
